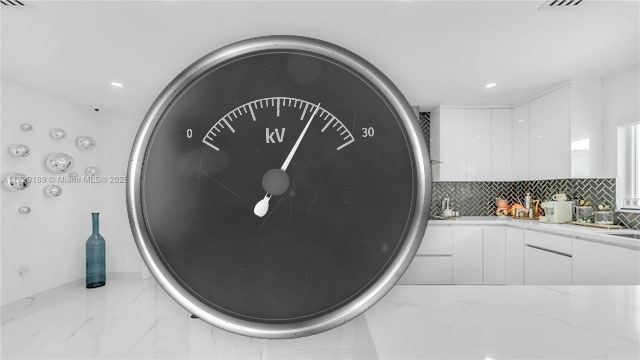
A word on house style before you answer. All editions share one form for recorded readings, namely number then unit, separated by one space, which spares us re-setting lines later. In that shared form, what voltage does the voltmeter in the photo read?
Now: 22 kV
